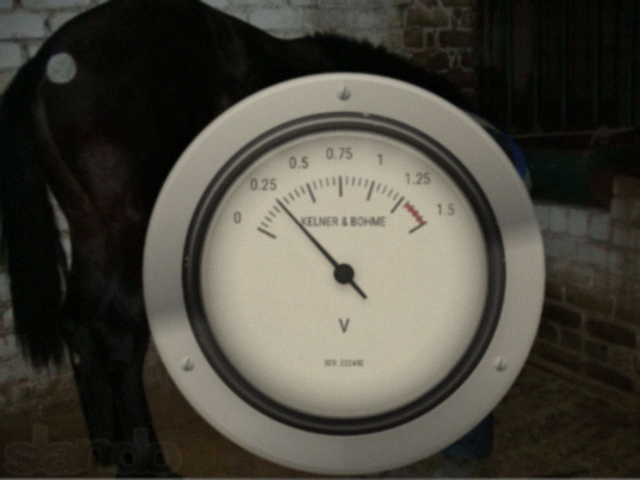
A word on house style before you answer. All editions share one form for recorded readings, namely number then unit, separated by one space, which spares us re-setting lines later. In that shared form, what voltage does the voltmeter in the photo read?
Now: 0.25 V
